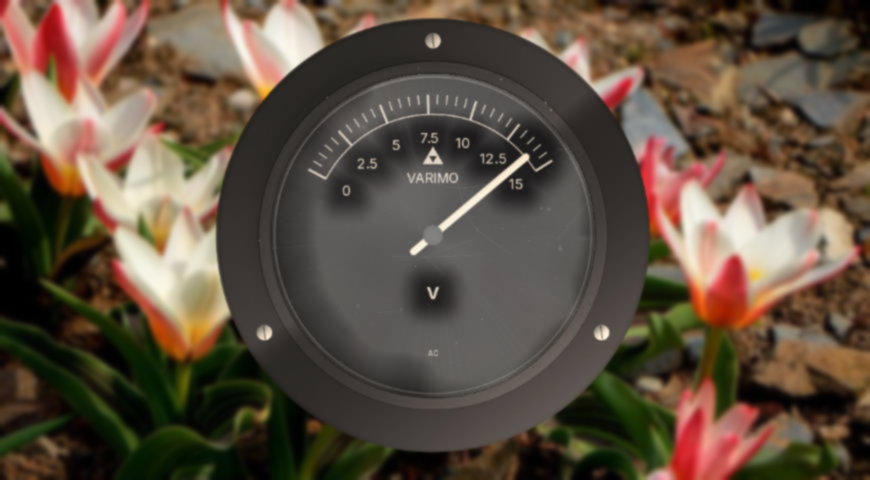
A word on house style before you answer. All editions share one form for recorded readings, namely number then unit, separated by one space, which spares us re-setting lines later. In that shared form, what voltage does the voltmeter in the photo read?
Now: 14 V
